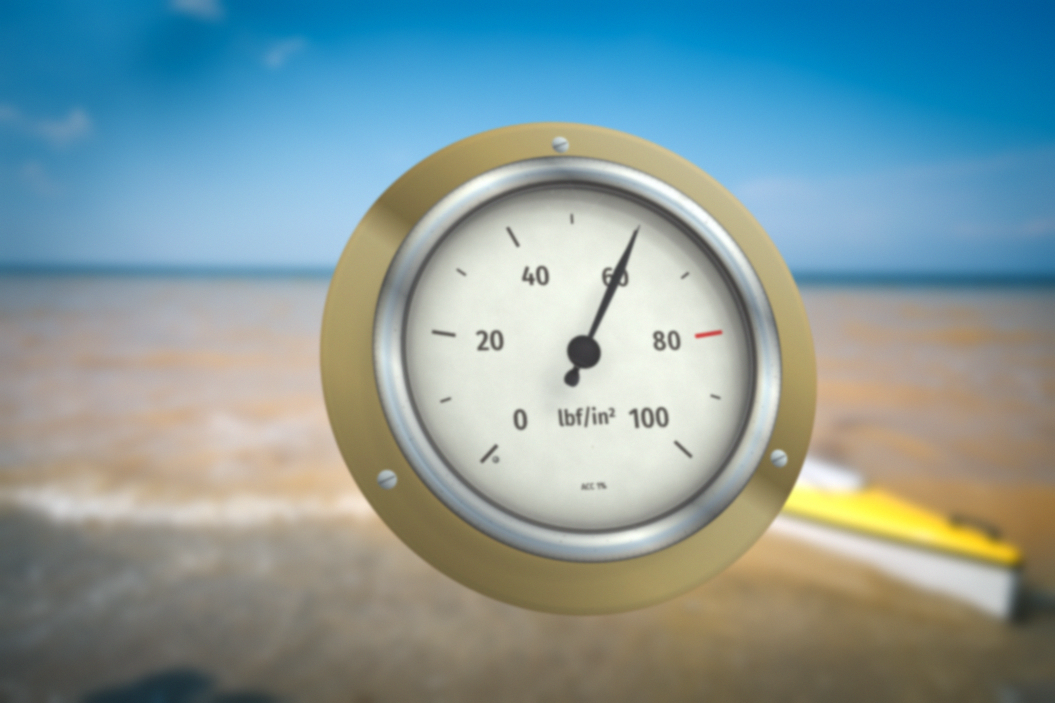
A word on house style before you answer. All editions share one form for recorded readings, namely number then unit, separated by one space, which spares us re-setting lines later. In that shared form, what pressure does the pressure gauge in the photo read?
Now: 60 psi
